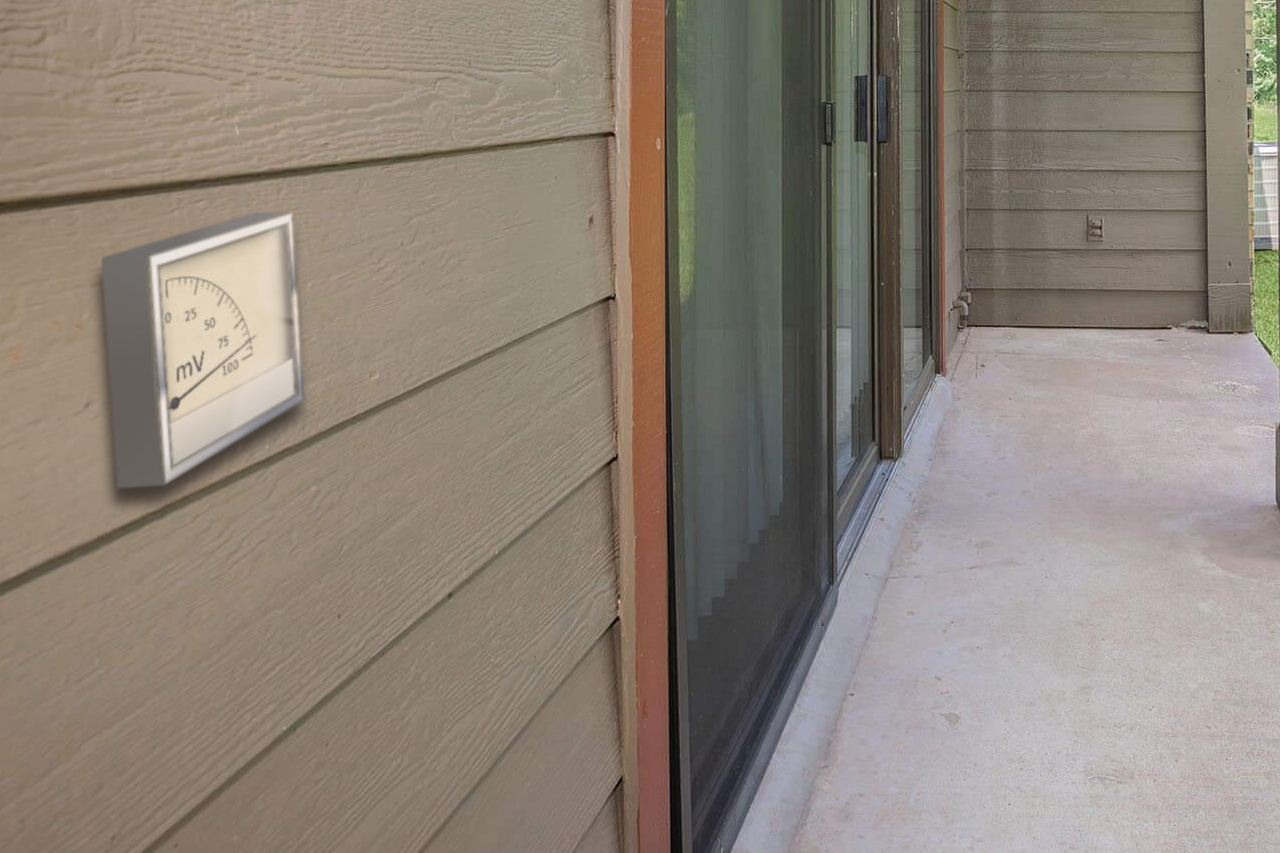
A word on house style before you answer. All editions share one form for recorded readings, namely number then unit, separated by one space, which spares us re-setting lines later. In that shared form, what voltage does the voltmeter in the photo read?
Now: 90 mV
